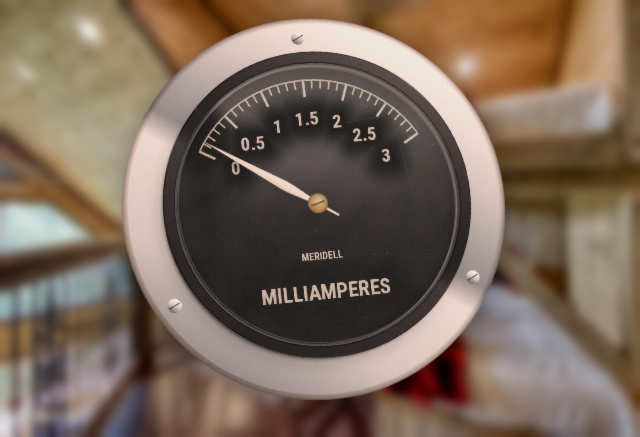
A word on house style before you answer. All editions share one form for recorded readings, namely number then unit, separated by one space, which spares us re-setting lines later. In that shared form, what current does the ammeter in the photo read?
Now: 0.1 mA
